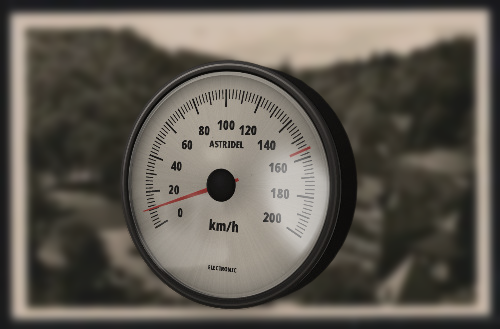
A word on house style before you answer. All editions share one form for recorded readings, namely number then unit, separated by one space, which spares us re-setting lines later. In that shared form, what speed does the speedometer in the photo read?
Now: 10 km/h
